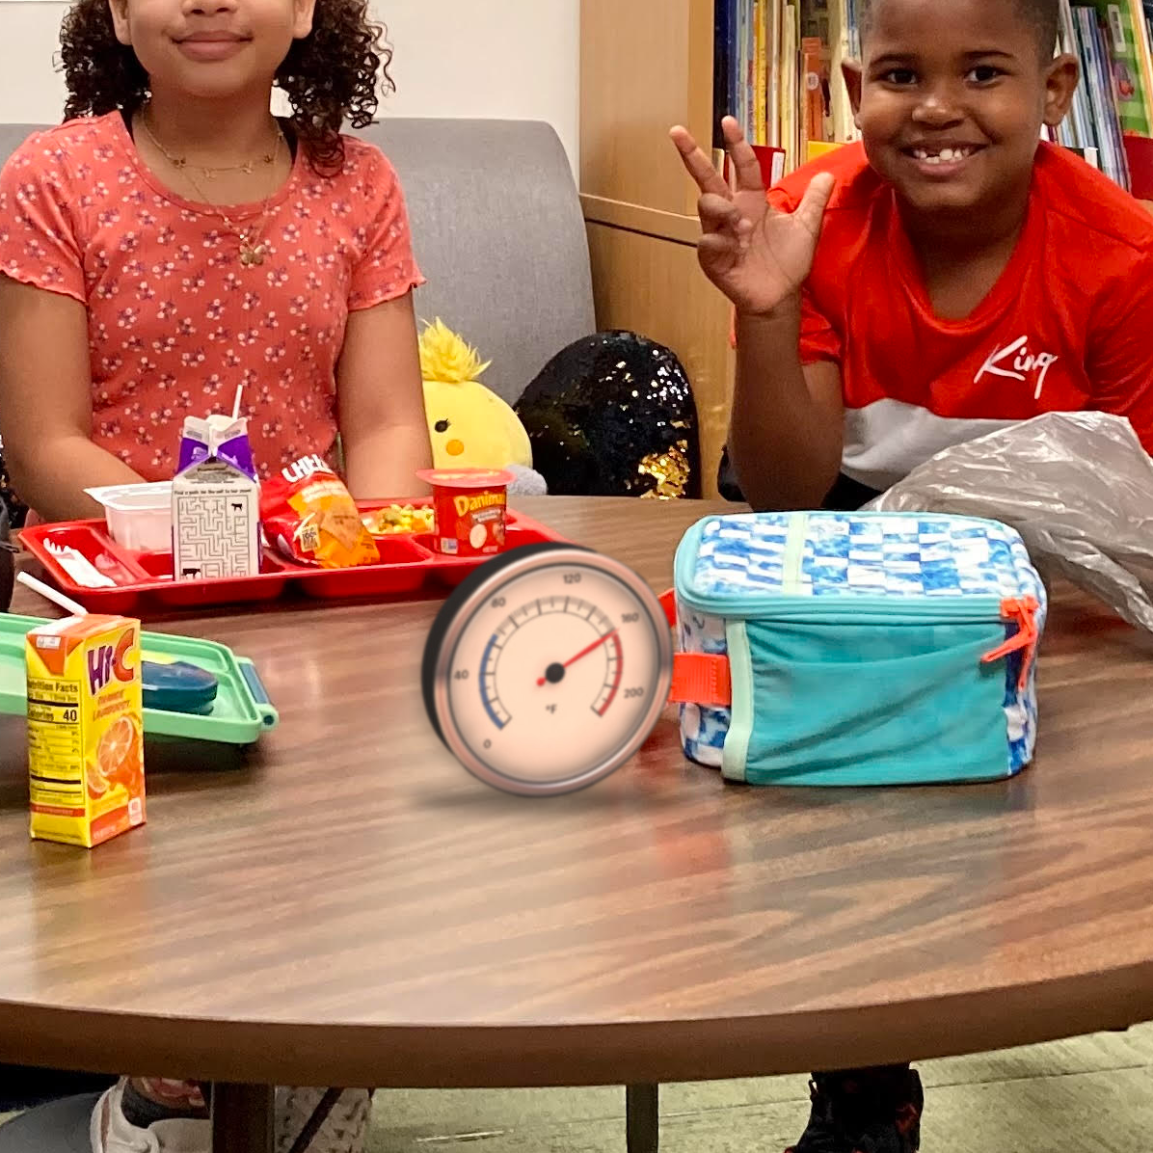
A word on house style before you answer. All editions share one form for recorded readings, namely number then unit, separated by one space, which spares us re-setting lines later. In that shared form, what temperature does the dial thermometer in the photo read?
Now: 160 °F
